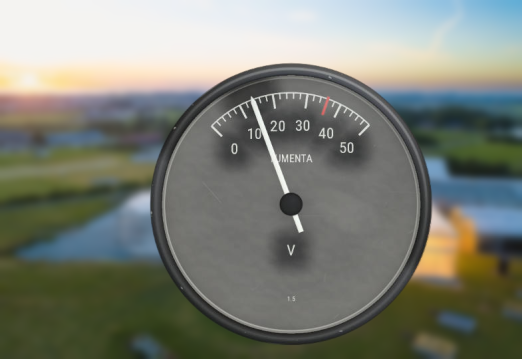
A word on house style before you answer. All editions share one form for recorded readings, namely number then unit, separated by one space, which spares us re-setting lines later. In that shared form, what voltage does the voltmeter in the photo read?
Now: 14 V
